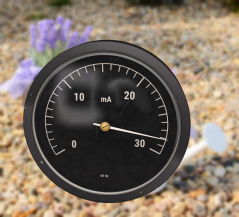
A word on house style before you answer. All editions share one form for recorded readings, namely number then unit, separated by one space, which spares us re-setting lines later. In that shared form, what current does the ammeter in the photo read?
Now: 28 mA
